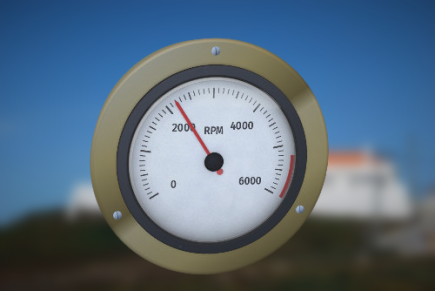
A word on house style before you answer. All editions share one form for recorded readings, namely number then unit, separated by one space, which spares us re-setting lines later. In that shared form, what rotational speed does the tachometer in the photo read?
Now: 2200 rpm
